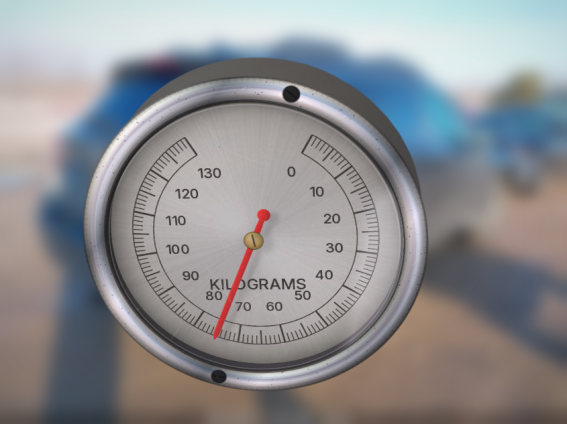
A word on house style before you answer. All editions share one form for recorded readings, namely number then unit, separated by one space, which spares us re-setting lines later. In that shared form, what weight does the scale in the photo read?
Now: 75 kg
